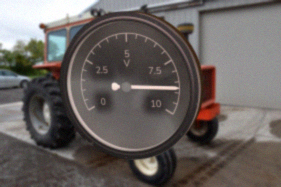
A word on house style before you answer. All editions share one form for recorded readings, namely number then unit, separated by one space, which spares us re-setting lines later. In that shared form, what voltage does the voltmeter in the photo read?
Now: 8.75 V
